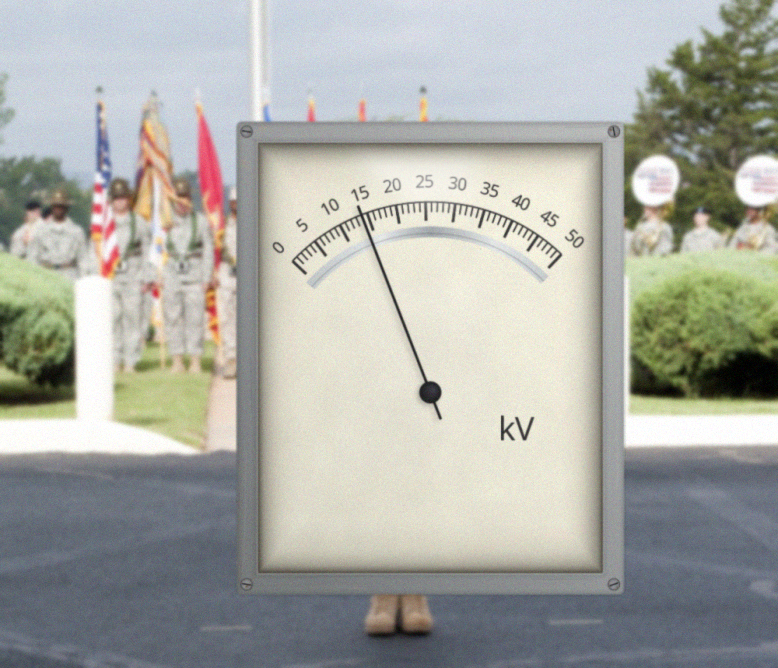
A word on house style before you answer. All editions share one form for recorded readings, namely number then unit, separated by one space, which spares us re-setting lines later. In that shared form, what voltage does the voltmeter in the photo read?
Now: 14 kV
